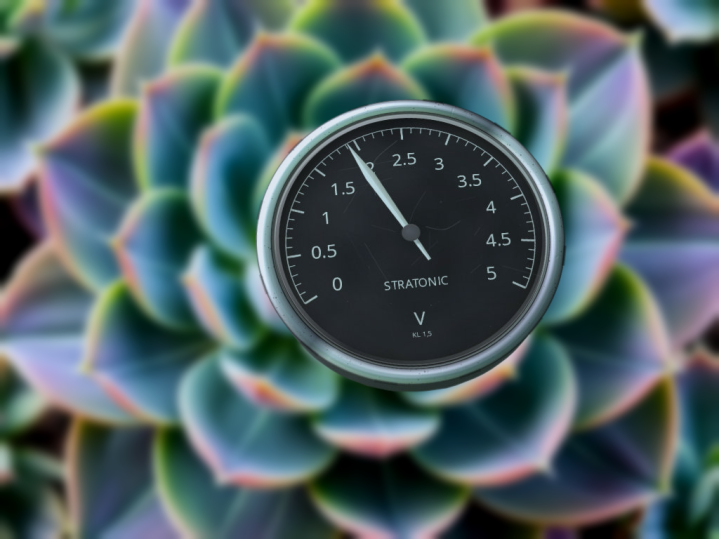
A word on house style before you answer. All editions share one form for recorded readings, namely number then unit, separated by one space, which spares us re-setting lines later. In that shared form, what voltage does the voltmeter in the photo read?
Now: 1.9 V
